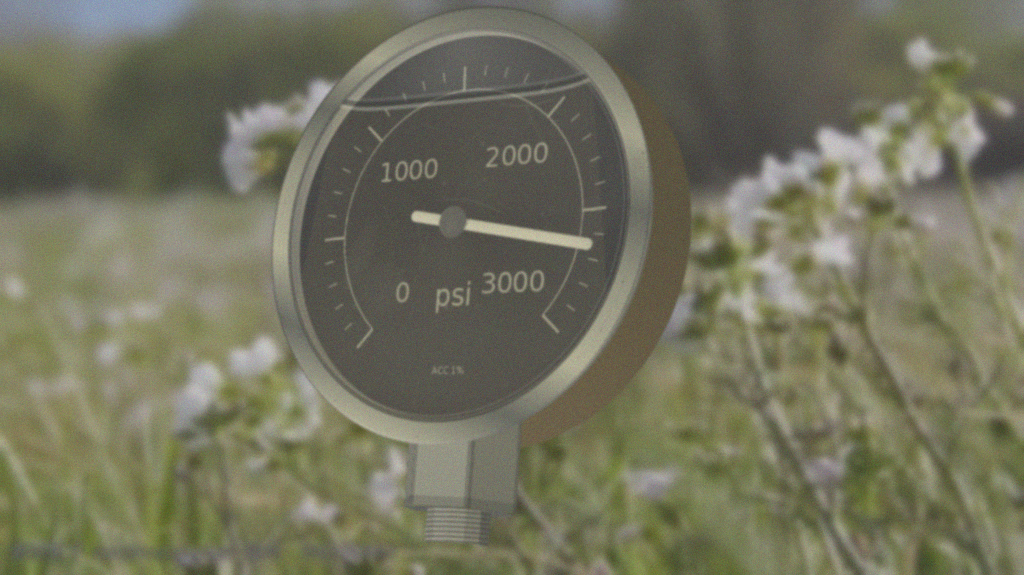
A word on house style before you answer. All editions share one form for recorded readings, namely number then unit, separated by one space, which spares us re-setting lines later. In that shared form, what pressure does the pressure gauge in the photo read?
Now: 2650 psi
